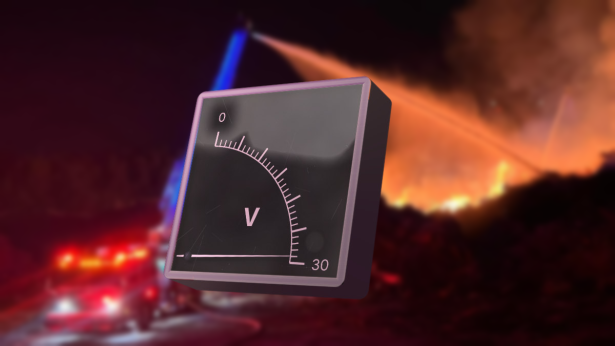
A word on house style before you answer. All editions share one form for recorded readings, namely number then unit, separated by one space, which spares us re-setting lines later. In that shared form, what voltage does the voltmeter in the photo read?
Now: 29 V
